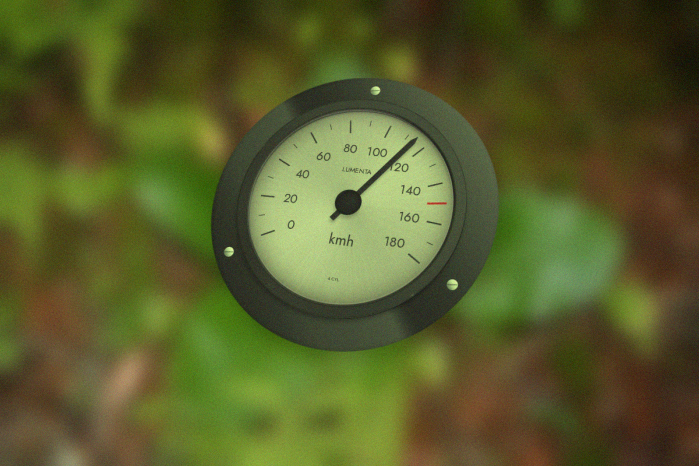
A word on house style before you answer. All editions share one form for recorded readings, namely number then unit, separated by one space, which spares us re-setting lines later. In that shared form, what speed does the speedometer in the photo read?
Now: 115 km/h
